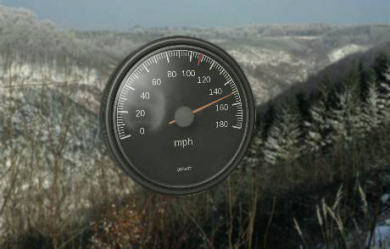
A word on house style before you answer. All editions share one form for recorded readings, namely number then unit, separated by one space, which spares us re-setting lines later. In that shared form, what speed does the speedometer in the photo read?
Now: 150 mph
